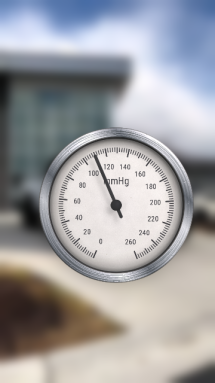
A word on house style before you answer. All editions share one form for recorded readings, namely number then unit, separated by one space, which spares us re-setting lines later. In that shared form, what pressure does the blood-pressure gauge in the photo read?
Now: 110 mmHg
